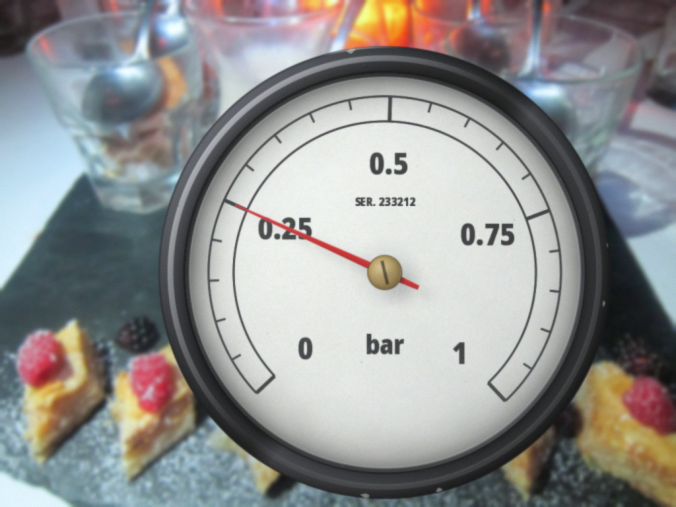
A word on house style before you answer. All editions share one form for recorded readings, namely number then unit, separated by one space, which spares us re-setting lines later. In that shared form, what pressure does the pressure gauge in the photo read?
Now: 0.25 bar
